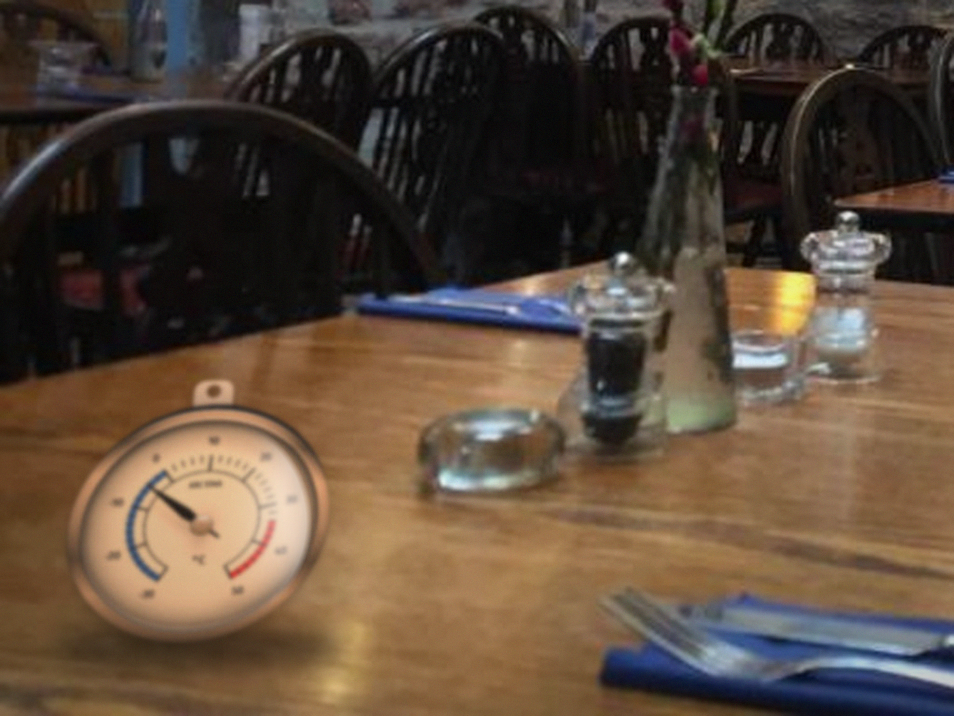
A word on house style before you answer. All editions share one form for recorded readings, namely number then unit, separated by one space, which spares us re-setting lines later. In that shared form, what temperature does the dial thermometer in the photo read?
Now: -4 °C
